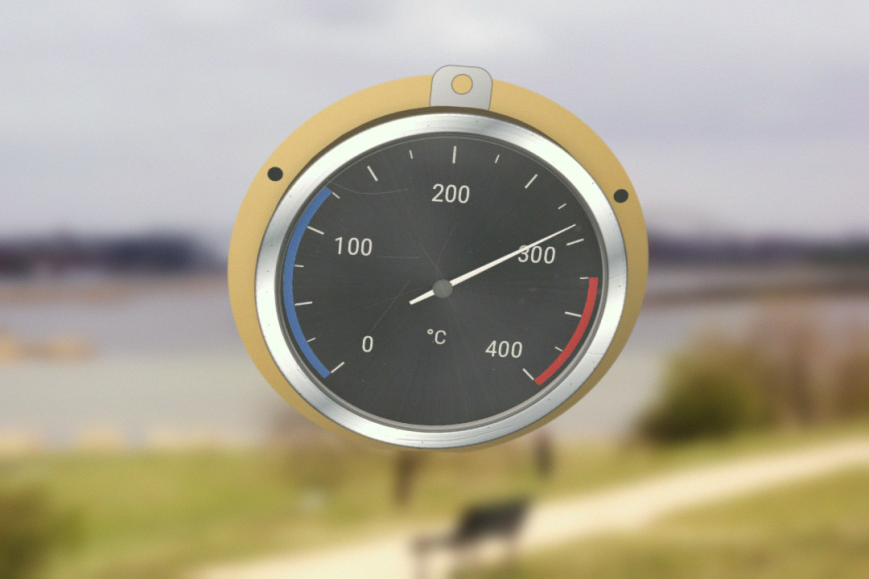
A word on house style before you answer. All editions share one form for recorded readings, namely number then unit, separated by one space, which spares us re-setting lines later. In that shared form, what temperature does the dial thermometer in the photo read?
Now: 287.5 °C
